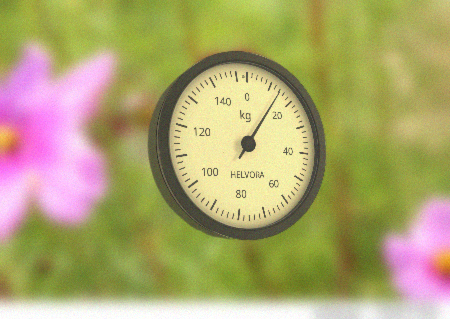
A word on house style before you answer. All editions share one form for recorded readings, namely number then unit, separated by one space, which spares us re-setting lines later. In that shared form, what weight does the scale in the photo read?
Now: 14 kg
